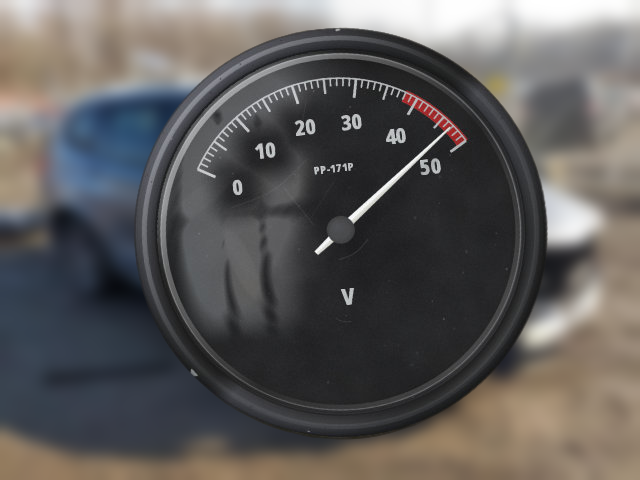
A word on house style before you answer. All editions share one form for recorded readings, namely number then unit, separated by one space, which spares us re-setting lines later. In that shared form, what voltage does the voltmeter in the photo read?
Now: 47 V
